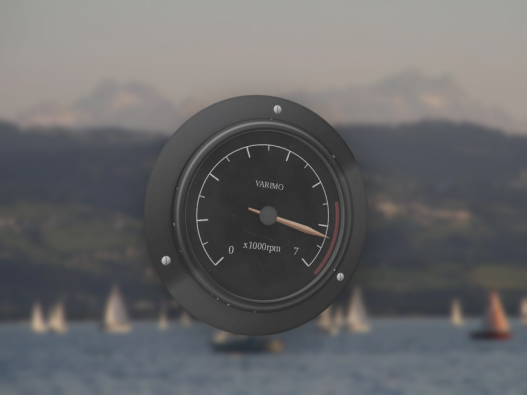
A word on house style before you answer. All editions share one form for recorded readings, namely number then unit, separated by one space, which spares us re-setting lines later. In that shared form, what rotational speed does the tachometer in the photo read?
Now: 6250 rpm
